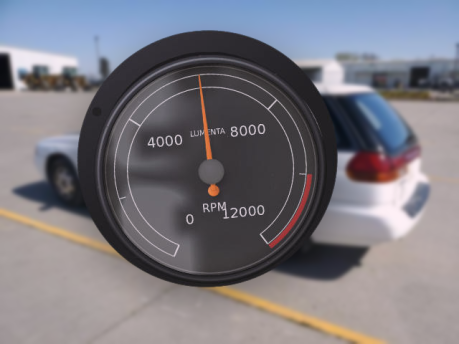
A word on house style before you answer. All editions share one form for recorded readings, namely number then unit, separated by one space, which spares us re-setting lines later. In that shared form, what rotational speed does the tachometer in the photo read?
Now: 6000 rpm
